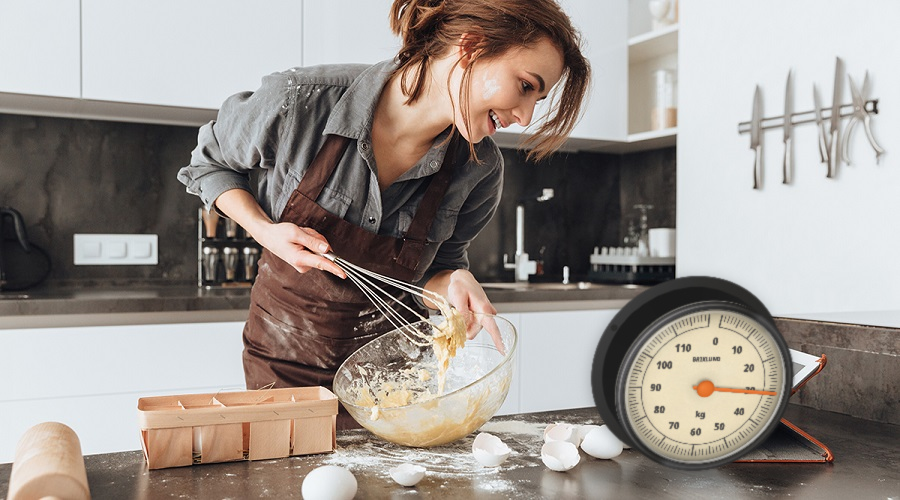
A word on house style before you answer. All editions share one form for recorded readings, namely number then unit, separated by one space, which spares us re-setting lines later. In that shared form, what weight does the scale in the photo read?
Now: 30 kg
